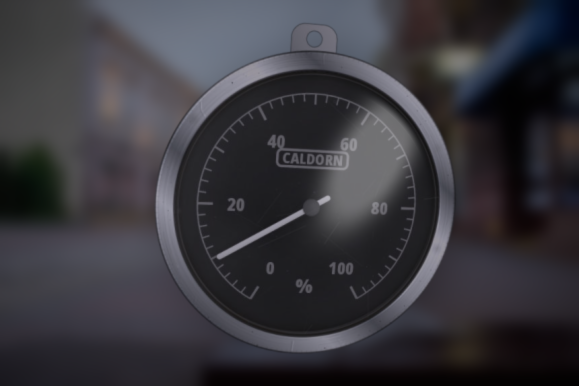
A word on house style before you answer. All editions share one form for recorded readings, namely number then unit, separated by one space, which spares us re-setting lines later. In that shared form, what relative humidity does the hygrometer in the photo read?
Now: 10 %
